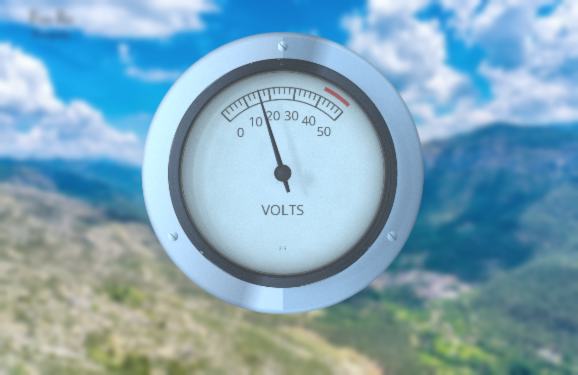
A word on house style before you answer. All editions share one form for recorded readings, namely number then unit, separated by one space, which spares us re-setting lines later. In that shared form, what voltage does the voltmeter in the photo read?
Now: 16 V
